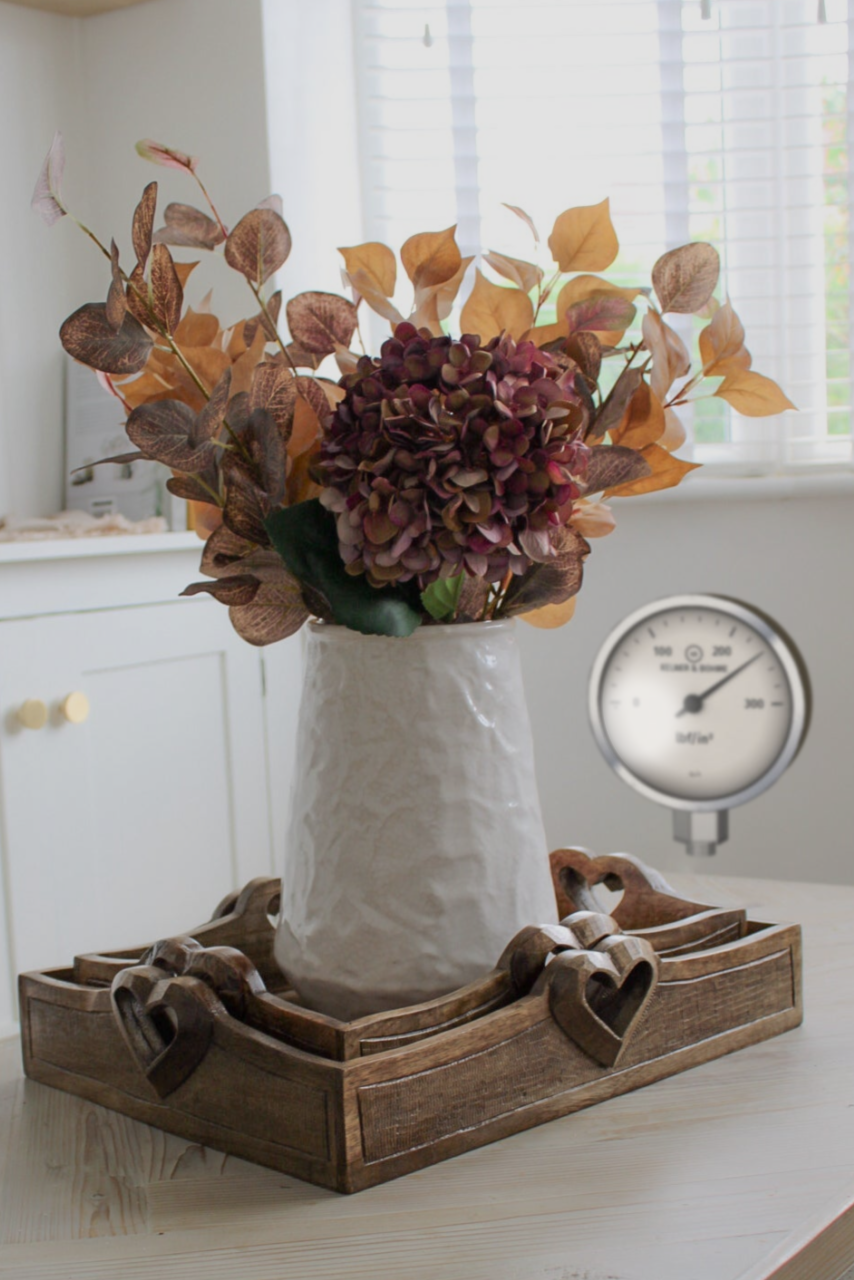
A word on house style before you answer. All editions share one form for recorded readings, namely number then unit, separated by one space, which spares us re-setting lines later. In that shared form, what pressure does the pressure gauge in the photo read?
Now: 240 psi
